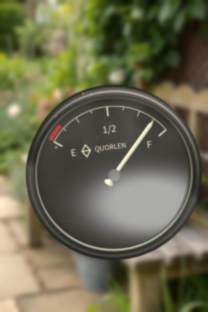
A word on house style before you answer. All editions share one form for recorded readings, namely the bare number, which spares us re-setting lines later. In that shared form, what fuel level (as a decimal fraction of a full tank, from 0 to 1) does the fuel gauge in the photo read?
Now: 0.875
